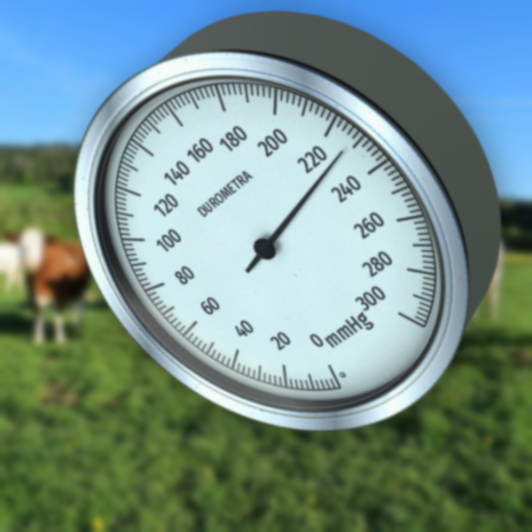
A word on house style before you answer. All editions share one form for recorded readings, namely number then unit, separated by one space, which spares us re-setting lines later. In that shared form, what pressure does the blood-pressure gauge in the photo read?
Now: 228 mmHg
